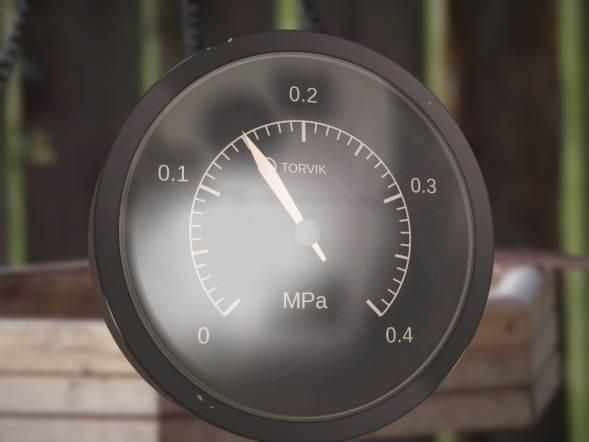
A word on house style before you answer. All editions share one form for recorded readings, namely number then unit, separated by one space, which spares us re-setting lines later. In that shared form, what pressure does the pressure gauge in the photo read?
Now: 0.15 MPa
